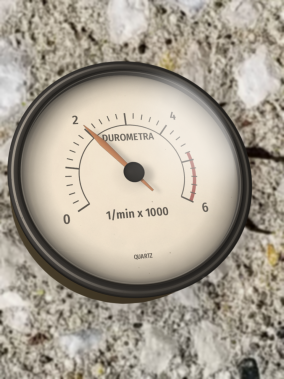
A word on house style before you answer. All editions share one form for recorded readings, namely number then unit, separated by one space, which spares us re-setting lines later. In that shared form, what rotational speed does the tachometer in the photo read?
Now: 2000 rpm
